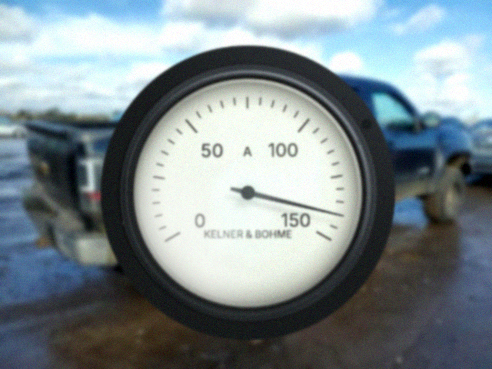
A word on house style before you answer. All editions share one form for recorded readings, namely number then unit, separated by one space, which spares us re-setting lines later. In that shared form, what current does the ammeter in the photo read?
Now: 140 A
